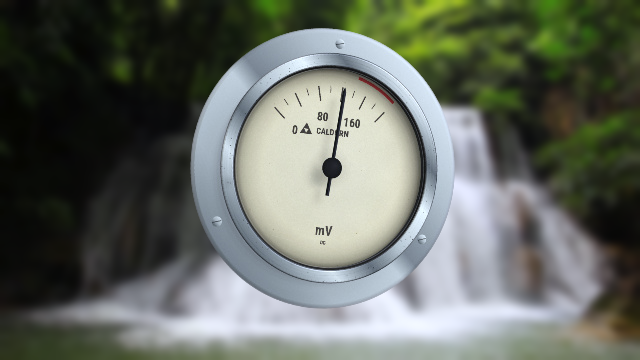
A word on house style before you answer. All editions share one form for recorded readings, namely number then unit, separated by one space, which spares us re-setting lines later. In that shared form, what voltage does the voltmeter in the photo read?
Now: 120 mV
